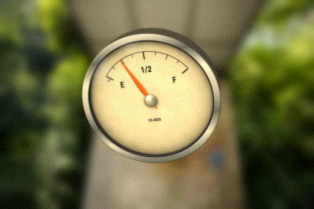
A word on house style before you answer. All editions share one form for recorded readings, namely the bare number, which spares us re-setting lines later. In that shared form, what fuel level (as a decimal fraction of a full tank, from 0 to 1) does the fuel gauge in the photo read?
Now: 0.25
